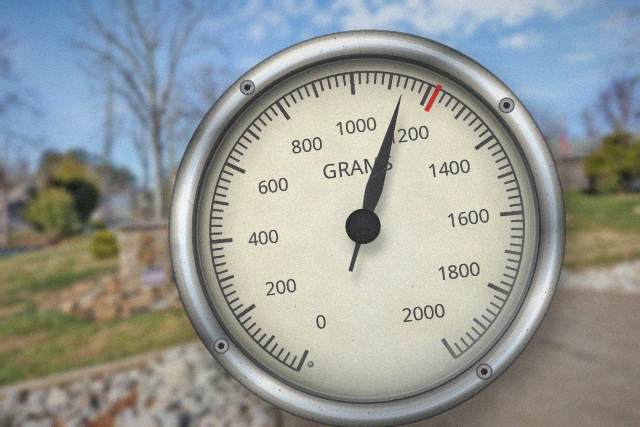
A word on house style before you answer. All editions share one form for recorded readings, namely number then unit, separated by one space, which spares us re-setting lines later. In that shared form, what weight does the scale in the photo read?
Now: 1140 g
